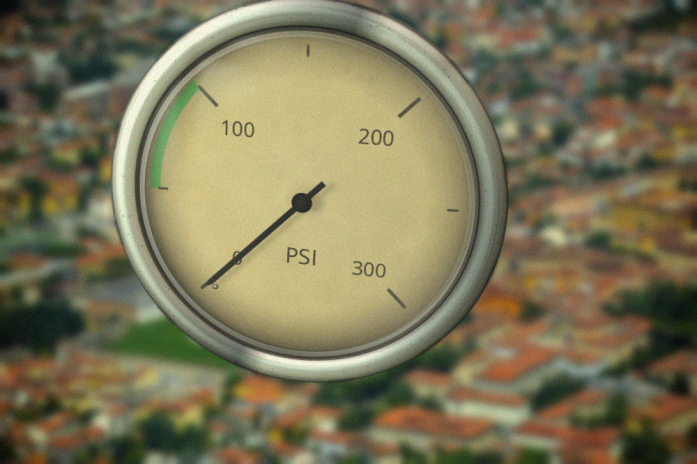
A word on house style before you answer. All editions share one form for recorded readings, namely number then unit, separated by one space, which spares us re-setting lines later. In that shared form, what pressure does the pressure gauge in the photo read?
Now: 0 psi
